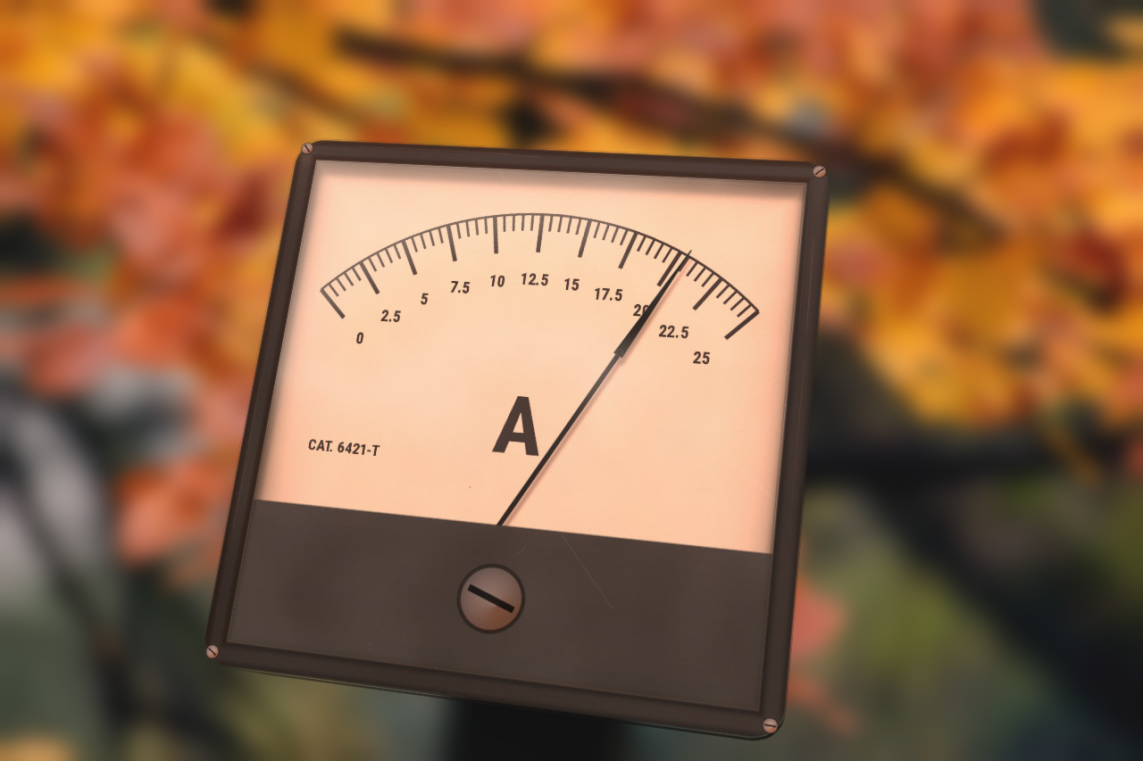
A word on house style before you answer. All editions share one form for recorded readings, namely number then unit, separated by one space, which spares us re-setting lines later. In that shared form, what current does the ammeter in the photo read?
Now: 20.5 A
